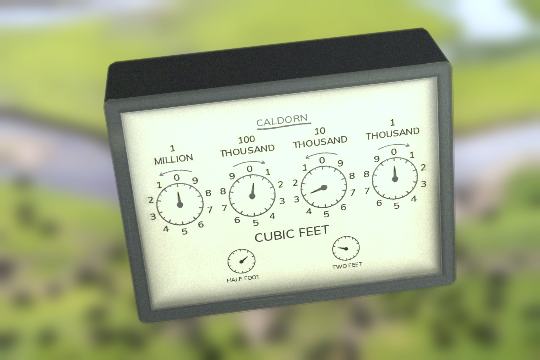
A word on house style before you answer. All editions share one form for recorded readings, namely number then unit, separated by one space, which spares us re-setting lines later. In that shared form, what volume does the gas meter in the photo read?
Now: 3000 ft³
